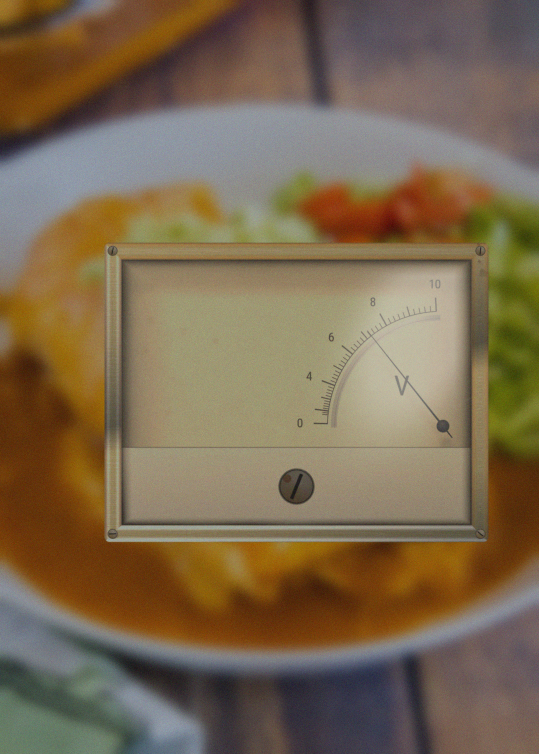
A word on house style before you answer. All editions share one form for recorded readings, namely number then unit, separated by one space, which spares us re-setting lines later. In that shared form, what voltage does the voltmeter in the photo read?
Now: 7.2 V
